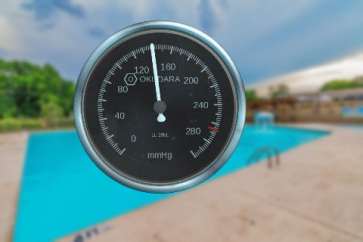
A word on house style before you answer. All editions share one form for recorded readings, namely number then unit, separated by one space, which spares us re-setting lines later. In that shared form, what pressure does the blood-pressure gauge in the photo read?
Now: 140 mmHg
